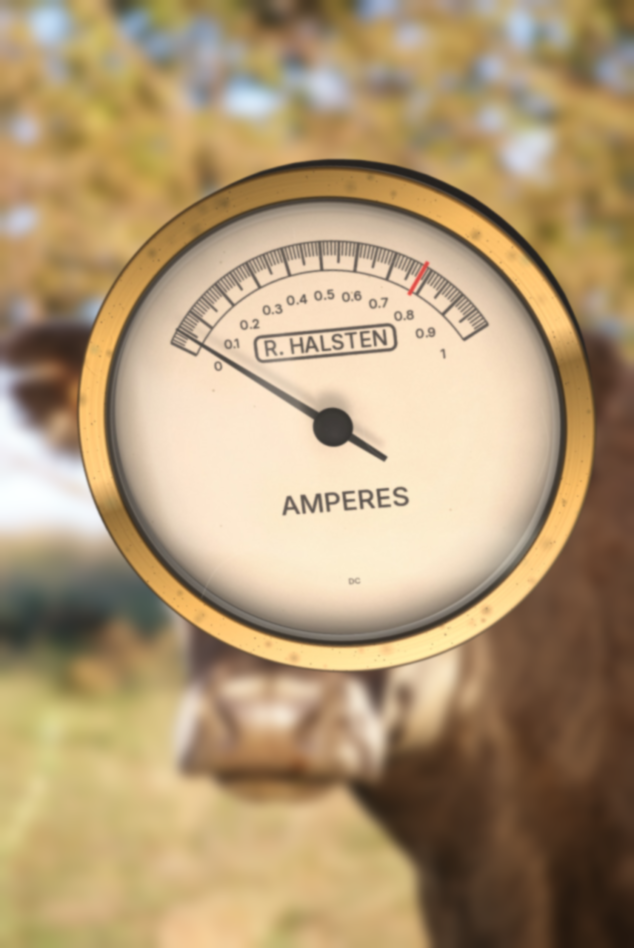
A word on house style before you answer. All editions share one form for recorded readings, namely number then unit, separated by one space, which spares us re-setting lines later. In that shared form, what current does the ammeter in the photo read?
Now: 0.05 A
